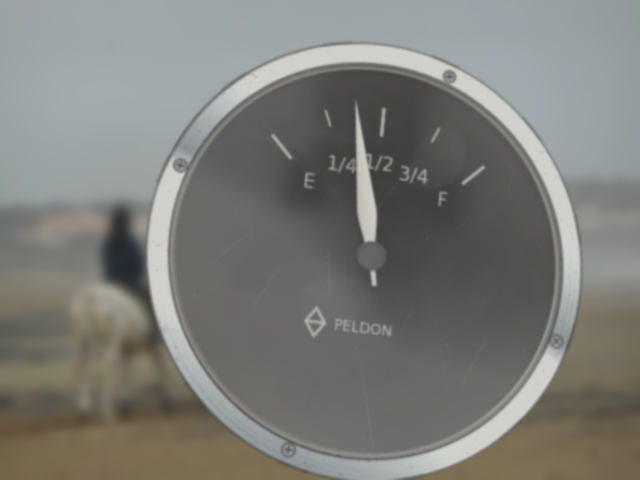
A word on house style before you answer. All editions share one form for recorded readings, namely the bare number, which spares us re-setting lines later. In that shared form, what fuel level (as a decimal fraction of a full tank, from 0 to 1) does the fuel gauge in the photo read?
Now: 0.375
